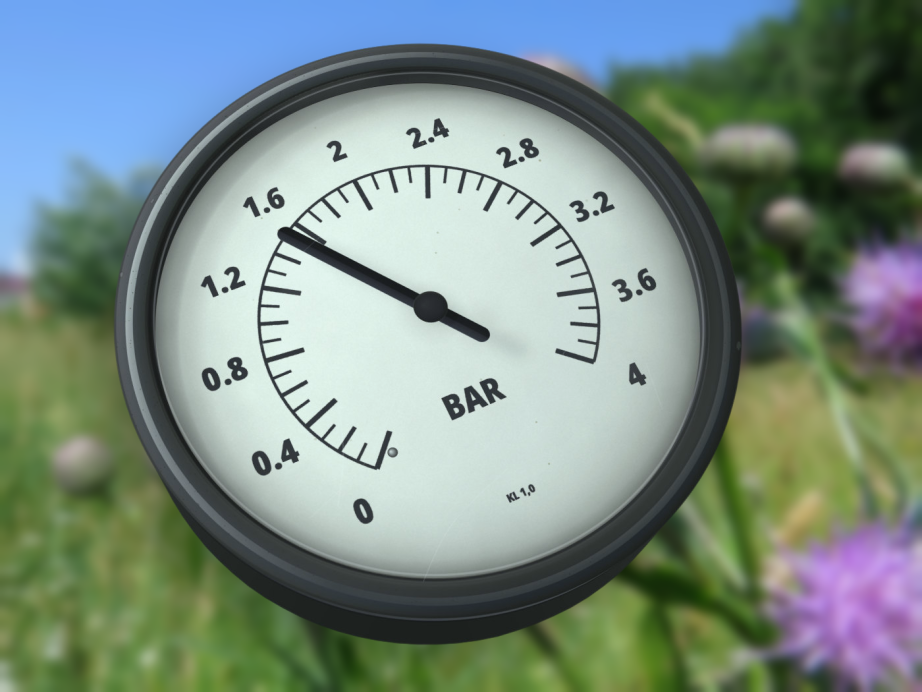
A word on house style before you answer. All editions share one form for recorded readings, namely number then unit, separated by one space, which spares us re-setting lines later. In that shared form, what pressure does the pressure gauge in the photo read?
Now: 1.5 bar
